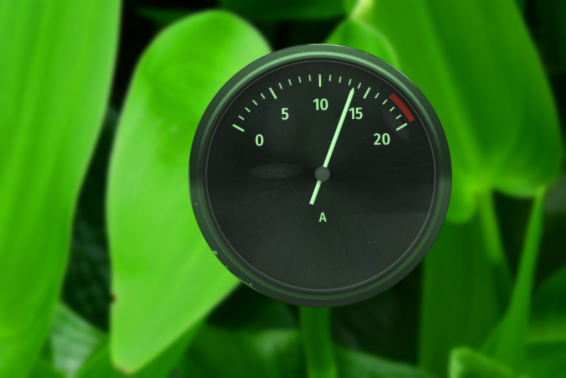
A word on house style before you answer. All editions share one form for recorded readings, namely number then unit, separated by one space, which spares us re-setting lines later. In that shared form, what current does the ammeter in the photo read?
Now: 13.5 A
